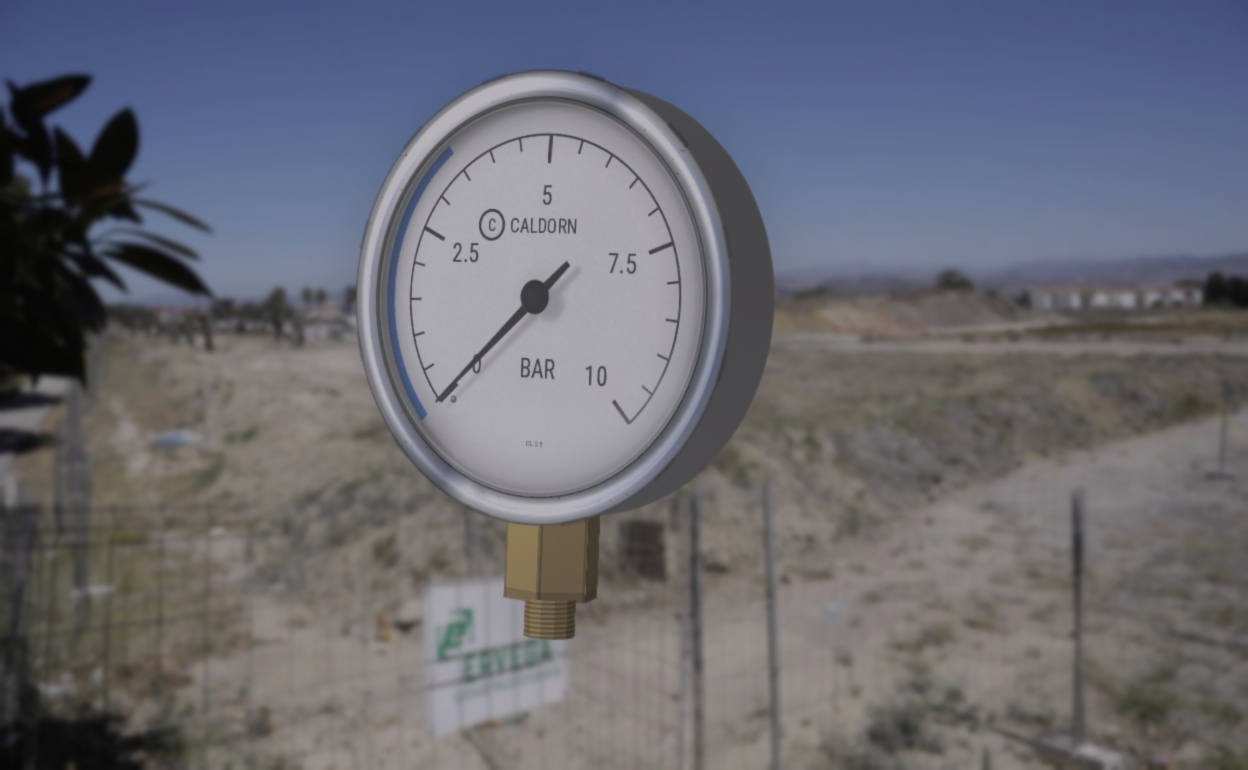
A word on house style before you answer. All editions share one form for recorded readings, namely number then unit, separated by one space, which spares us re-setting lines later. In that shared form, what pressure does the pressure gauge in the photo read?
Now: 0 bar
